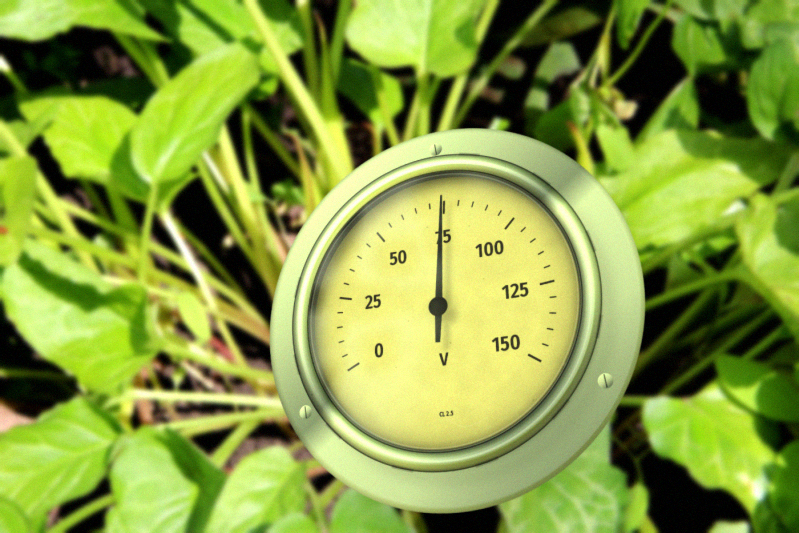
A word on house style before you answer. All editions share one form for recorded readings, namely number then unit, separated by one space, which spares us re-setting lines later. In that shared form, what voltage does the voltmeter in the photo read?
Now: 75 V
